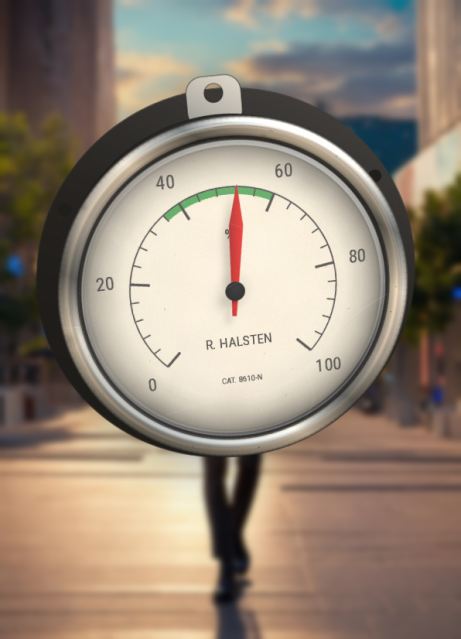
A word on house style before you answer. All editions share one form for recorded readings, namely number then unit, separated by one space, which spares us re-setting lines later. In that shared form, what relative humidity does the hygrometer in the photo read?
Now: 52 %
